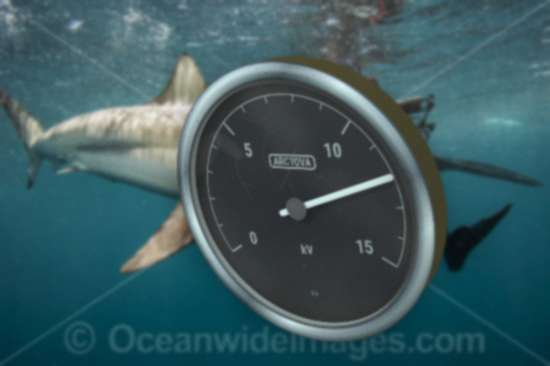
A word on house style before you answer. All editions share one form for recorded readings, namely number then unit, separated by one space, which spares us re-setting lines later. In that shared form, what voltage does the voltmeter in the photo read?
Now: 12 kV
